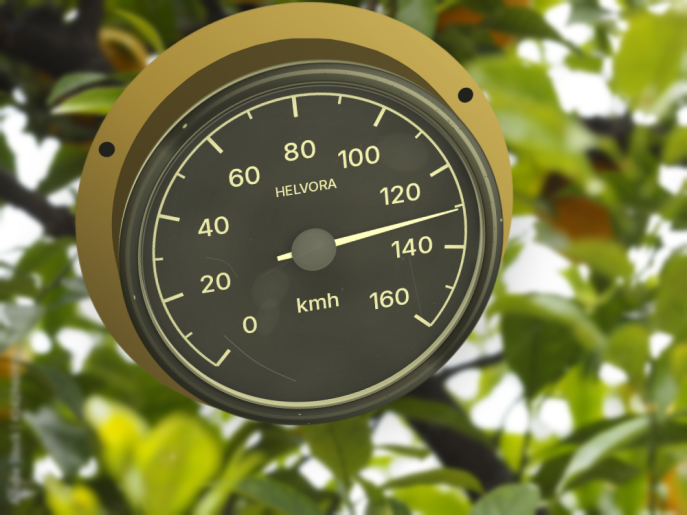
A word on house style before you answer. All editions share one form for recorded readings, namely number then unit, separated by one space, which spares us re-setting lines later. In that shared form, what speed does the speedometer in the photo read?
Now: 130 km/h
